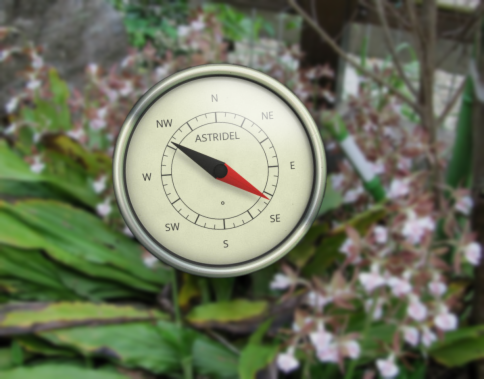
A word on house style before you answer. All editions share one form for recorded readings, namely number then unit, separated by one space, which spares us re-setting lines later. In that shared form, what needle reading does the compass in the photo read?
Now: 125 °
